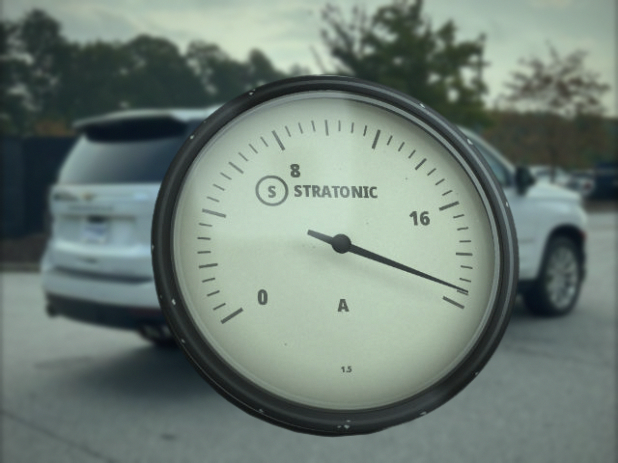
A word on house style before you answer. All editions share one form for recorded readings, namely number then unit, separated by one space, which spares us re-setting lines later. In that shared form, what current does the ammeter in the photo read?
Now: 19.5 A
